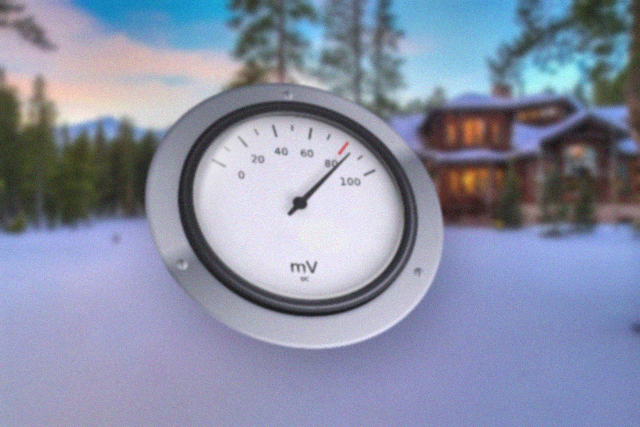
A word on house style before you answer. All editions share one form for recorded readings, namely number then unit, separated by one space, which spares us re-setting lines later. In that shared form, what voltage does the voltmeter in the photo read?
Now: 85 mV
